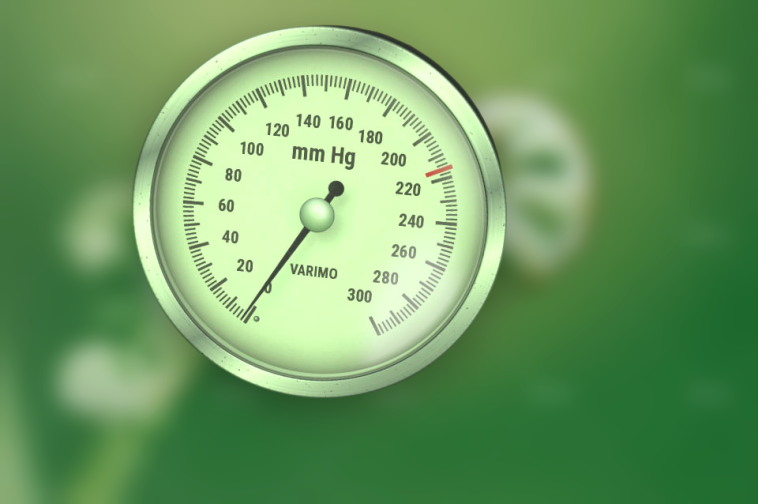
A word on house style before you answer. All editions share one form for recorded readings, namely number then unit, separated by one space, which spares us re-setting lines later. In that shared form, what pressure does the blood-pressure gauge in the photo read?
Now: 2 mmHg
